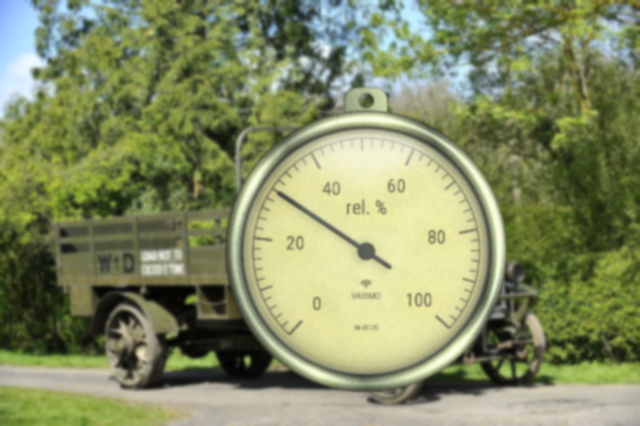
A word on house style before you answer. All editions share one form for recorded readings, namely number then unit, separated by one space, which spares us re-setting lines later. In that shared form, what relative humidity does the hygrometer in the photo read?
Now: 30 %
